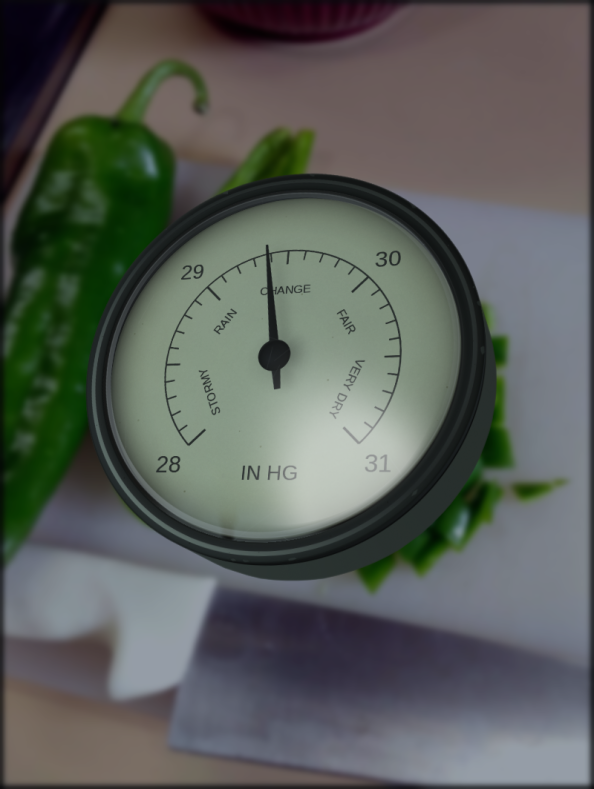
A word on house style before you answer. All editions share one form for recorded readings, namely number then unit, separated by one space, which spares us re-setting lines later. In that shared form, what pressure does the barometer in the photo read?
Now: 29.4 inHg
